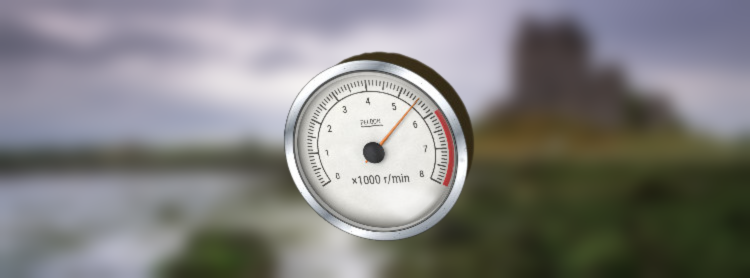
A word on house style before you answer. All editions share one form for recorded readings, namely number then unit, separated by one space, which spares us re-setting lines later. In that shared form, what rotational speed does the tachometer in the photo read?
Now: 5500 rpm
